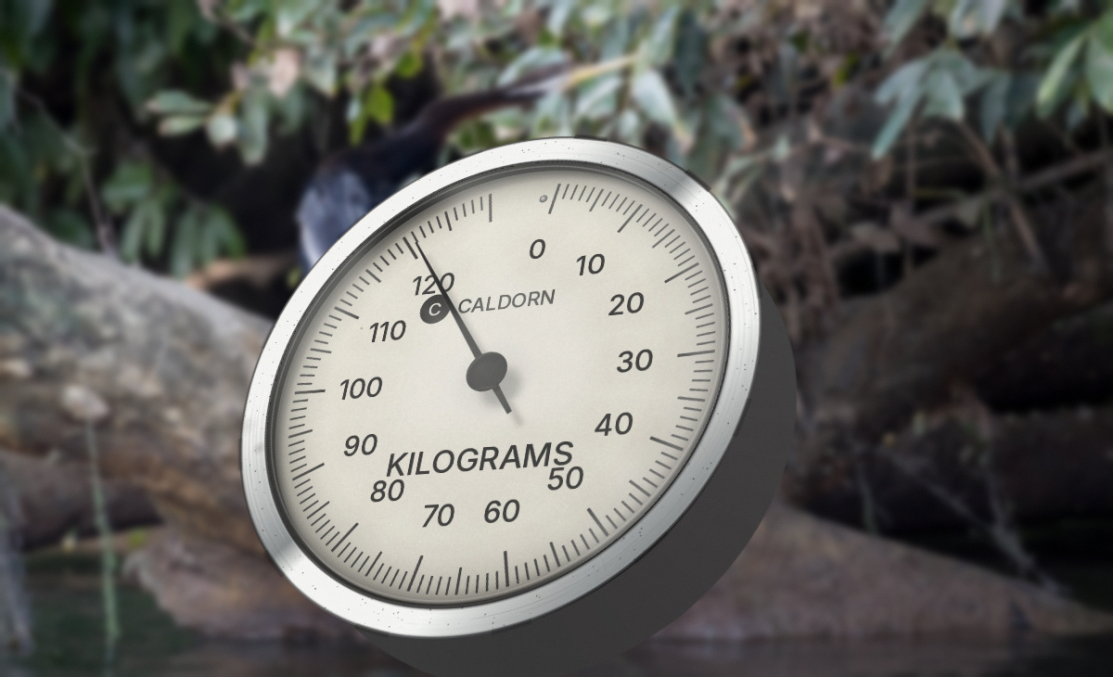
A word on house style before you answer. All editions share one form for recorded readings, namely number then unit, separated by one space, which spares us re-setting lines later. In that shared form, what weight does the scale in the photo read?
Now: 121 kg
